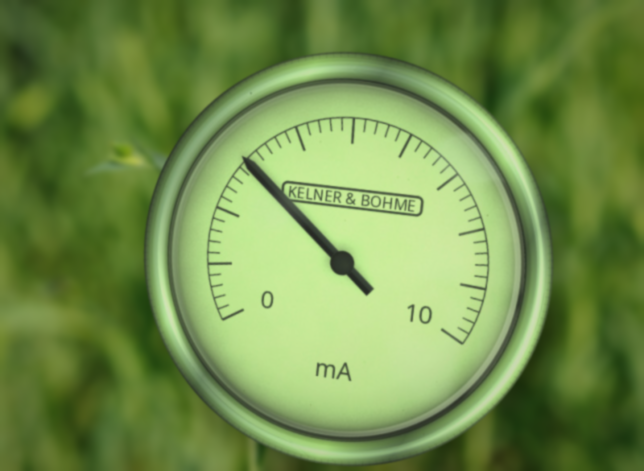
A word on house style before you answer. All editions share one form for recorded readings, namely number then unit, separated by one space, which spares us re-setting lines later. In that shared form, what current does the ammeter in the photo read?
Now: 3 mA
